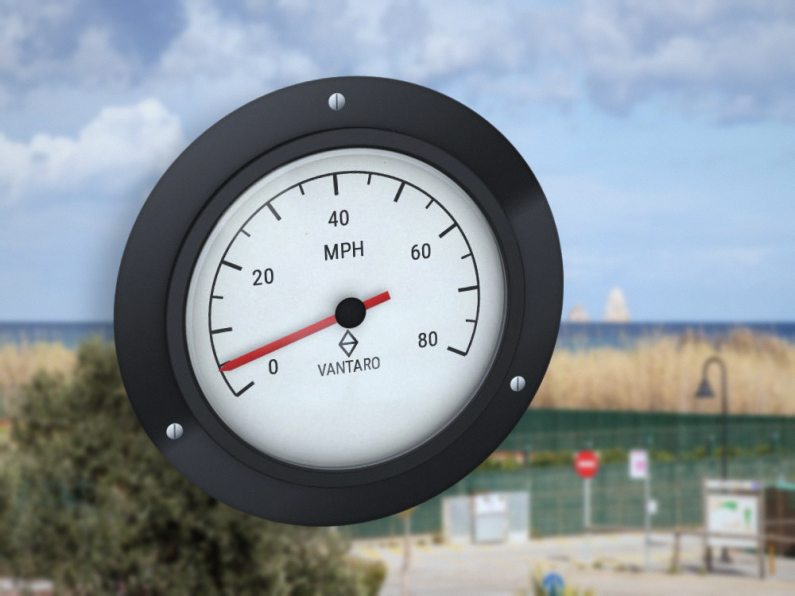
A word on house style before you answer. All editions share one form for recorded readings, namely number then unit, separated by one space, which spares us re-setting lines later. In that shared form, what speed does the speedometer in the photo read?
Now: 5 mph
